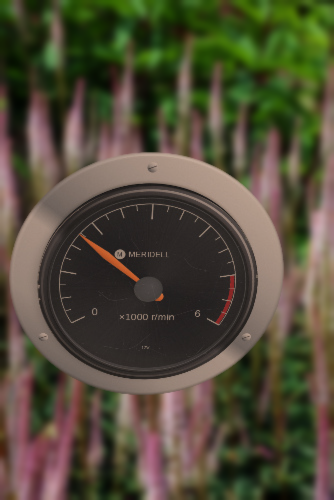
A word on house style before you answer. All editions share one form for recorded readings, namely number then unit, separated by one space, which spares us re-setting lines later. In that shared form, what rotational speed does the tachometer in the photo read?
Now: 1750 rpm
